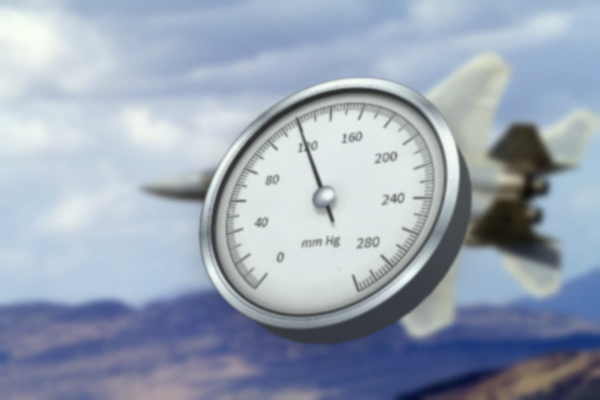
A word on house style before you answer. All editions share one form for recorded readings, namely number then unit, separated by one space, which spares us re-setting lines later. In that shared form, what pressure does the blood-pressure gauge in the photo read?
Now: 120 mmHg
